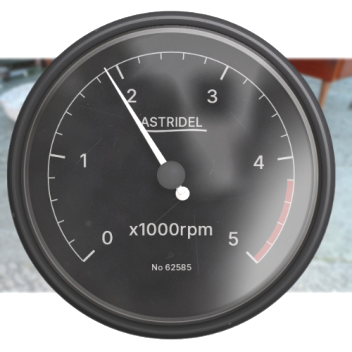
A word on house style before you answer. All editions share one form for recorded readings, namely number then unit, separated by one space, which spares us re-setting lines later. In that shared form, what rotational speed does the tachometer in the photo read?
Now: 1900 rpm
